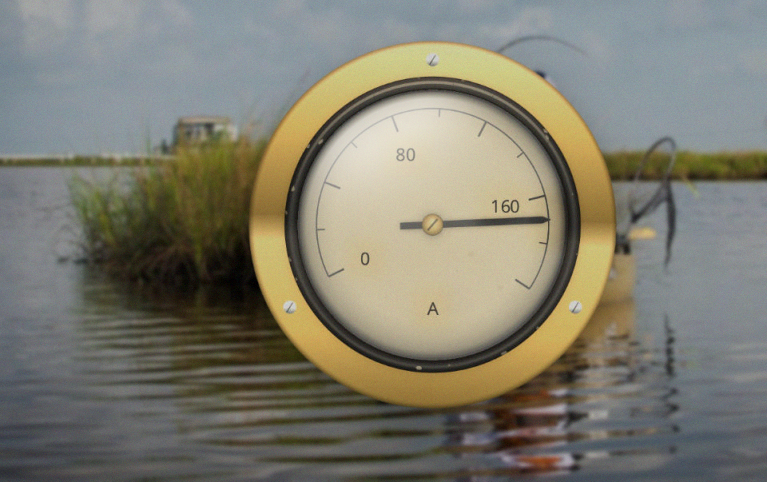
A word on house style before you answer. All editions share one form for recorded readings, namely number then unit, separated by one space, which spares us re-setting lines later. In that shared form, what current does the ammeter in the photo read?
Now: 170 A
